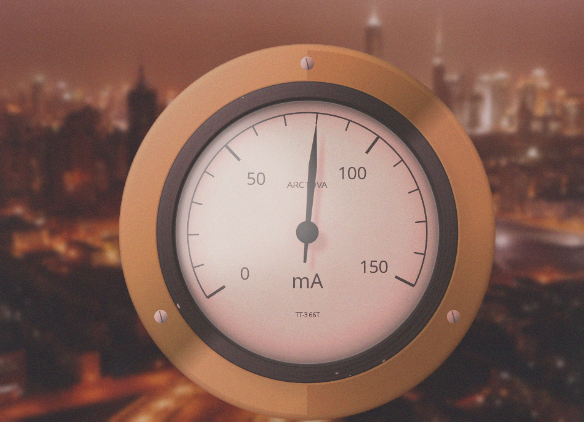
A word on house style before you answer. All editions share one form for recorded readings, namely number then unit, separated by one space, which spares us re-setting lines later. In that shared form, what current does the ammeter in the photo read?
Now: 80 mA
